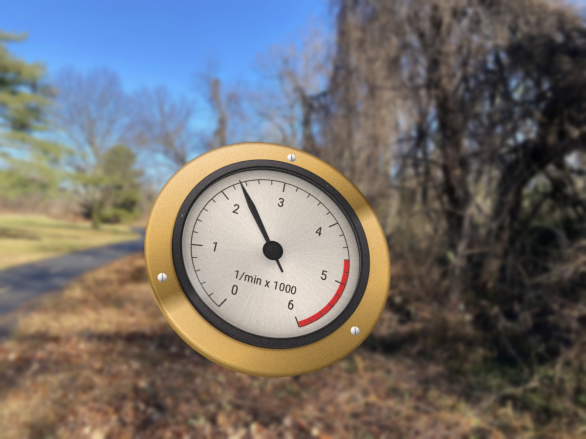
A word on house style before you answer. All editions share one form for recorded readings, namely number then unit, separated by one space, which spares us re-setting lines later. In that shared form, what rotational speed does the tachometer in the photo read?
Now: 2300 rpm
